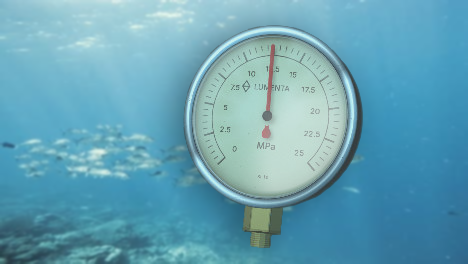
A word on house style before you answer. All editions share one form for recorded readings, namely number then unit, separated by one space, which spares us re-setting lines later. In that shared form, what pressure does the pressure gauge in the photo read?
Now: 12.5 MPa
